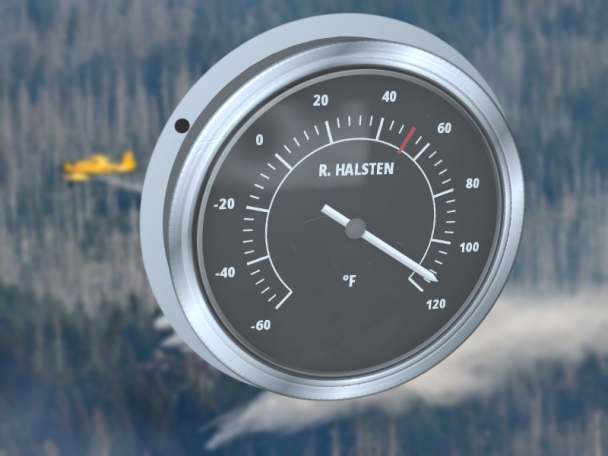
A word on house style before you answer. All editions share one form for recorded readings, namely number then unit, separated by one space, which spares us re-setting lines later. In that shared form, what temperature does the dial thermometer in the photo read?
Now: 114 °F
